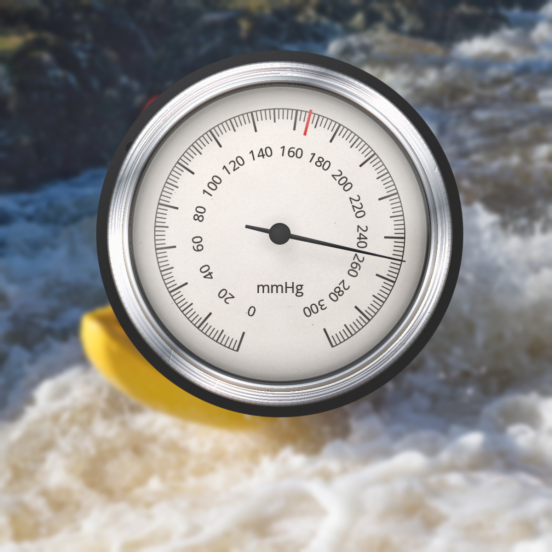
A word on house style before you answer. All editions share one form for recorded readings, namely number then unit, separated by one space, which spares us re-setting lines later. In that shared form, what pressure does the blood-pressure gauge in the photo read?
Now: 250 mmHg
